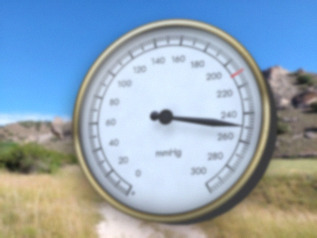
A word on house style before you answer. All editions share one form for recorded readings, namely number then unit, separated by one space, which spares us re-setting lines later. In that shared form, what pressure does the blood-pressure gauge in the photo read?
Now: 250 mmHg
